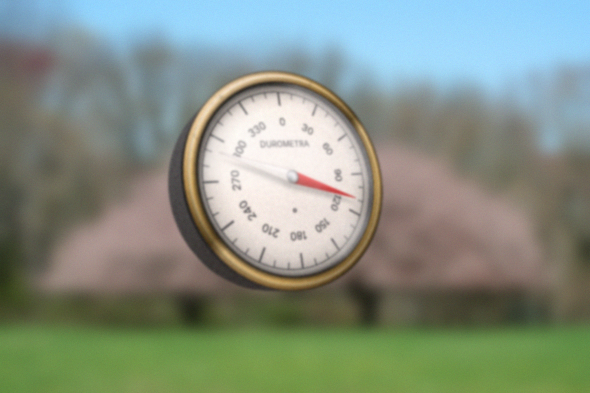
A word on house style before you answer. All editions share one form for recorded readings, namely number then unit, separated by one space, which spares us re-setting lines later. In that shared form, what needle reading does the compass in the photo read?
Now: 110 °
